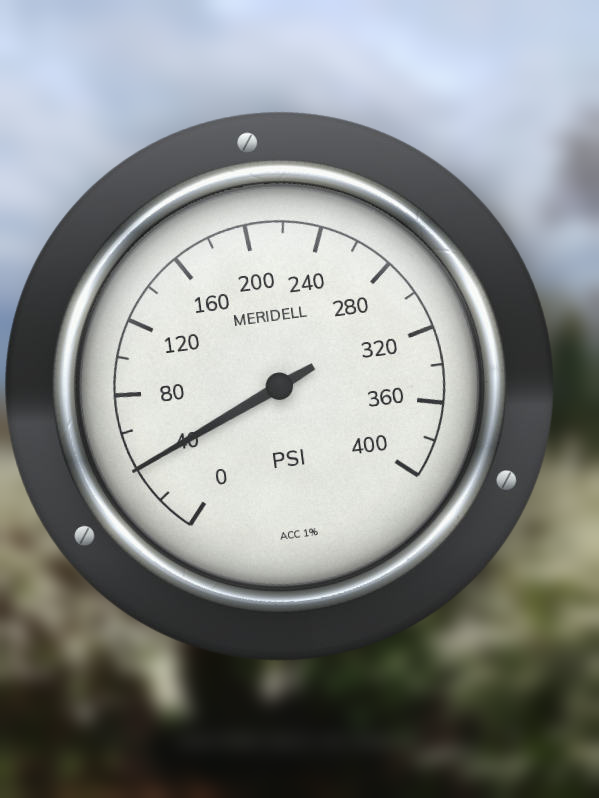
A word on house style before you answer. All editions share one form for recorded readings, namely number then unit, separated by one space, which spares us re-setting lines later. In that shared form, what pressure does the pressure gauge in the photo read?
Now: 40 psi
